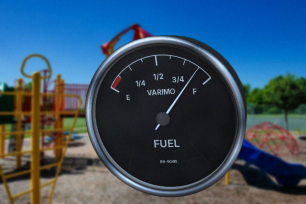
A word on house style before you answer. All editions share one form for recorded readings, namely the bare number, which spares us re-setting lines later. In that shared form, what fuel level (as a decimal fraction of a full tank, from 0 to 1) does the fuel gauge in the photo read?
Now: 0.875
